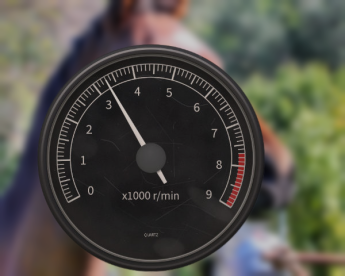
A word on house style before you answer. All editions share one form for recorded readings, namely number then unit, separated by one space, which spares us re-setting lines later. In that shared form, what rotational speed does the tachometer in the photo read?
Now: 3300 rpm
